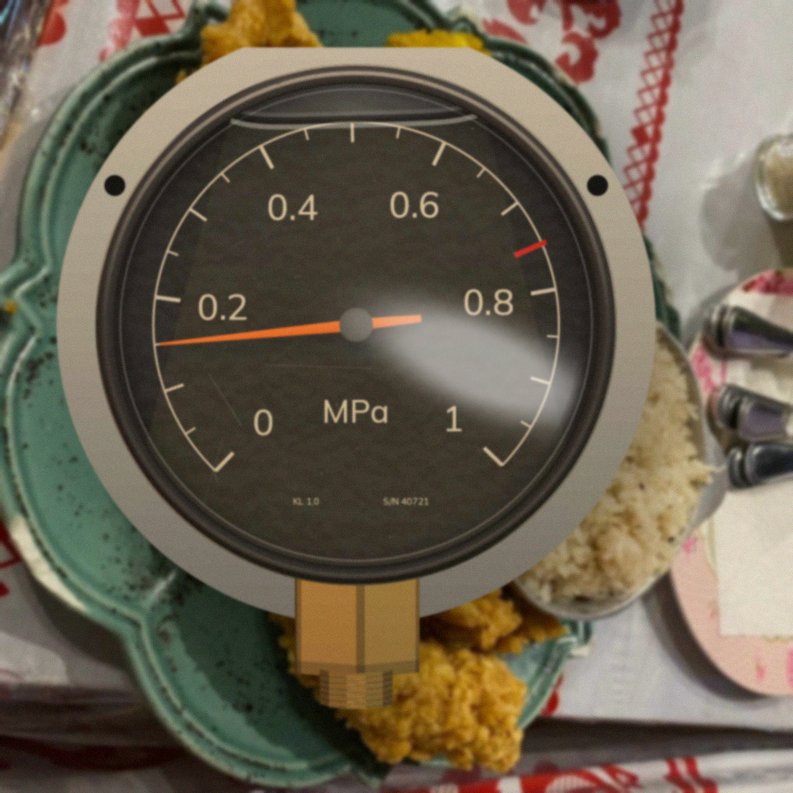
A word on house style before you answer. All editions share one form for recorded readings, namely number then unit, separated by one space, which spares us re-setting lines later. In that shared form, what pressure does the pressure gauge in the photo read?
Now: 0.15 MPa
